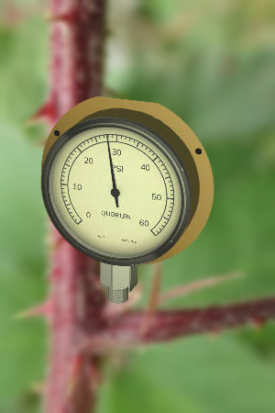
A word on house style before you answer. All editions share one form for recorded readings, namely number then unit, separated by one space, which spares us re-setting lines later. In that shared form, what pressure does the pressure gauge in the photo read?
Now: 28 psi
